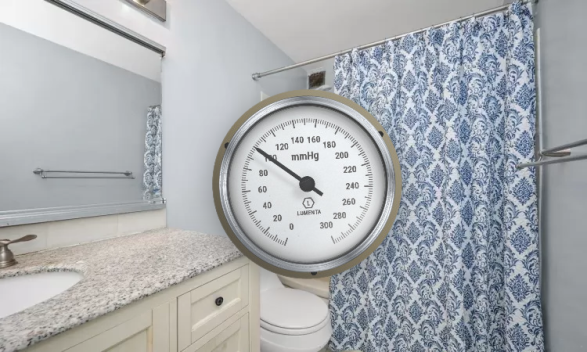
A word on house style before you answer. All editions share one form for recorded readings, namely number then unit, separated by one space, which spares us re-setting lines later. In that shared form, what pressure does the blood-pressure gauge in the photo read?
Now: 100 mmHg
